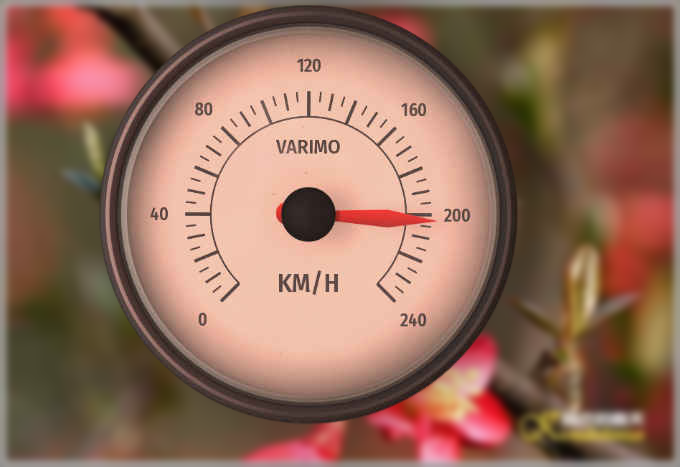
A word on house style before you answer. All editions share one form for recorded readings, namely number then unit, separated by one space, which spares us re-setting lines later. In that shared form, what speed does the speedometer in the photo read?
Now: 202.5 km/h
